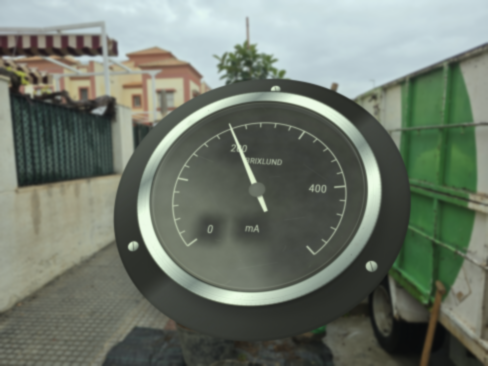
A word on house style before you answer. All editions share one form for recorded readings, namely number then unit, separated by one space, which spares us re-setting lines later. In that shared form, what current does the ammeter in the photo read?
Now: 200 mA
